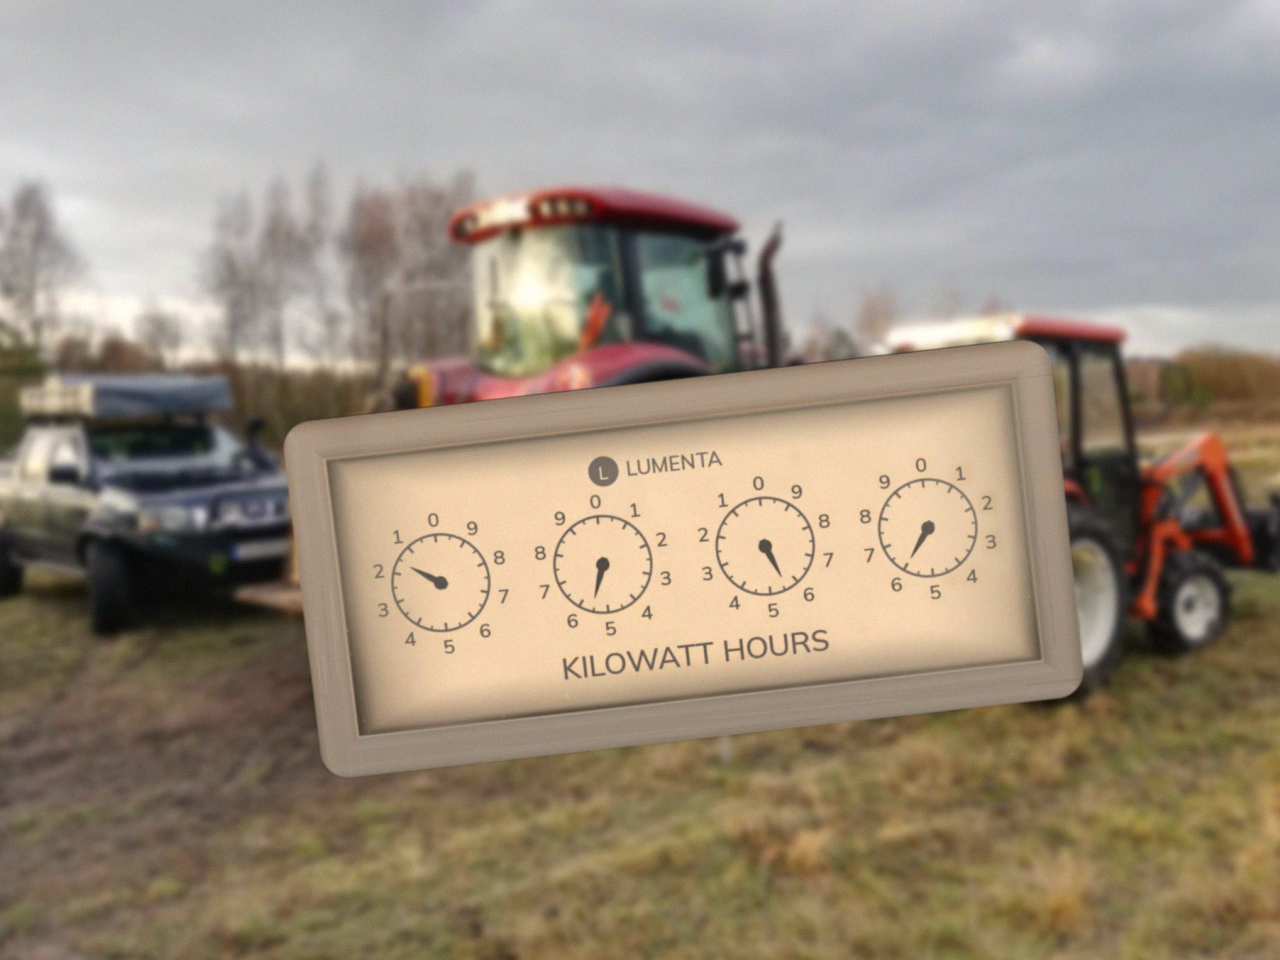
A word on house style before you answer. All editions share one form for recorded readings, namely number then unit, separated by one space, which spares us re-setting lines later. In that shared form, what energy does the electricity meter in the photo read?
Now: 1556 kWh
